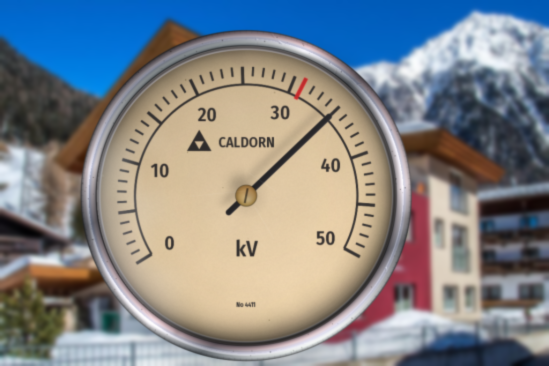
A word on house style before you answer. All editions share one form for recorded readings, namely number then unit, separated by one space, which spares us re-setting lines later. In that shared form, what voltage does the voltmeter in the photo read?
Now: 35 kV
